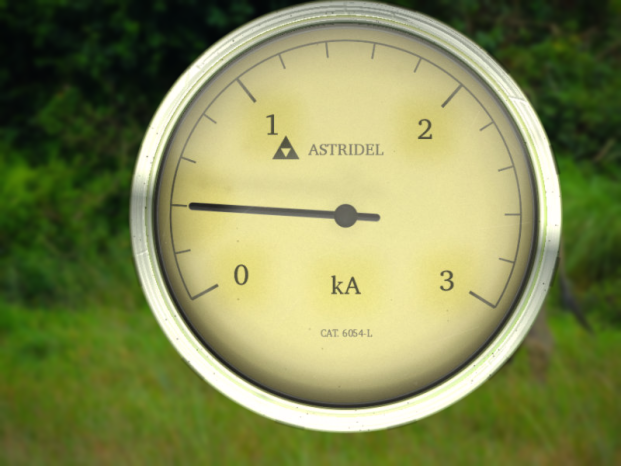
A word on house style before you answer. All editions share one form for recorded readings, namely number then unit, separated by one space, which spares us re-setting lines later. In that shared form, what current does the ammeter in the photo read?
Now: 0.4 kA
